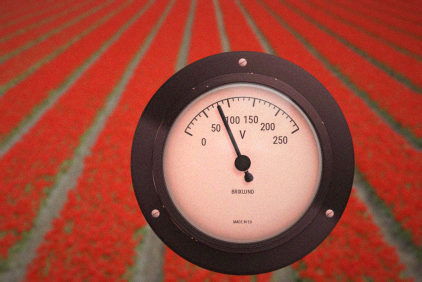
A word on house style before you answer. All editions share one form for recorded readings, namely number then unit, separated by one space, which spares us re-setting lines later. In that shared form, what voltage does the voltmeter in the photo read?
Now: 80 V
